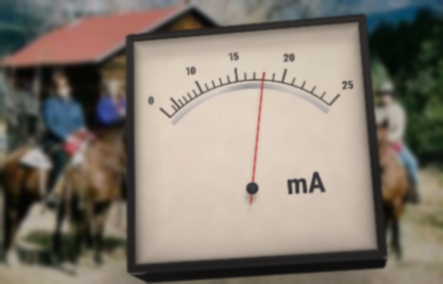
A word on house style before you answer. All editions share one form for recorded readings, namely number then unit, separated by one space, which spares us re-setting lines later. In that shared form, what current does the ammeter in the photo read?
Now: 18 mA
